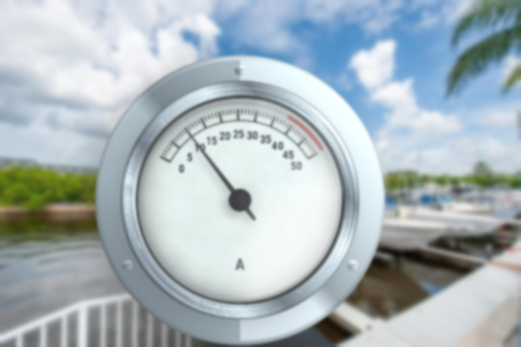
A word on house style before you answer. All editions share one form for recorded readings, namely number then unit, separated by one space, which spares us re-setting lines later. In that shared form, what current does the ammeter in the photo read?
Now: 10 A
